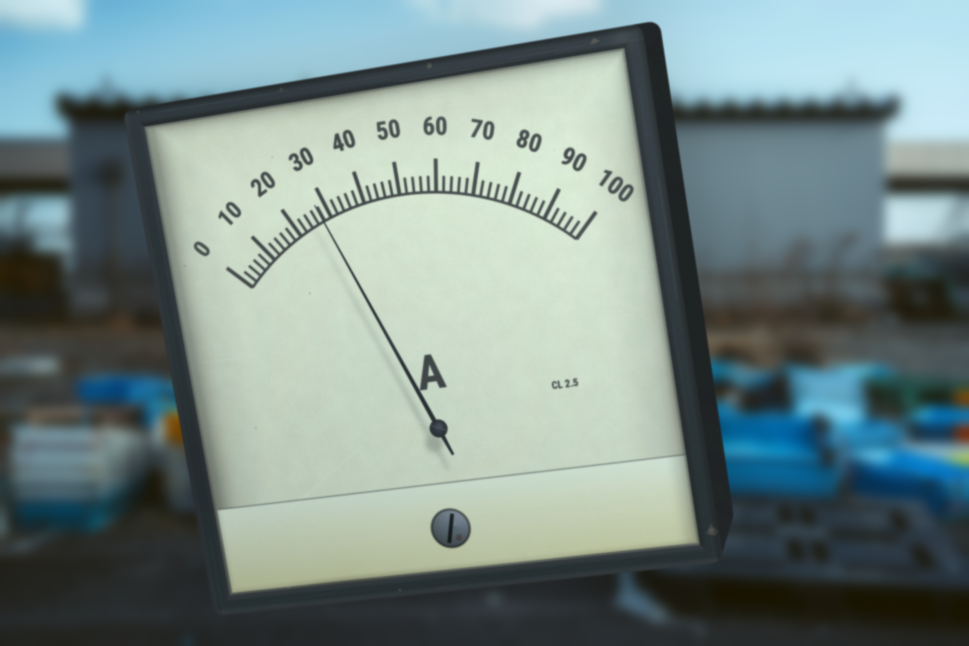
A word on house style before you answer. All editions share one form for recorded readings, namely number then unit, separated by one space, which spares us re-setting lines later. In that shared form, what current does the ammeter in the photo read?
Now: 28 A
